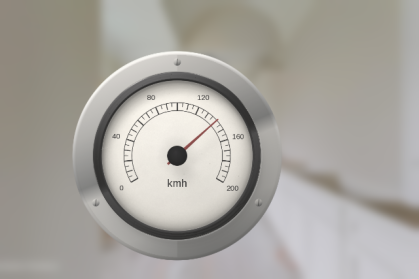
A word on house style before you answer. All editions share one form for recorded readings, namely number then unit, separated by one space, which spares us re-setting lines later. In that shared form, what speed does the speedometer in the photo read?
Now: 140 km/h
